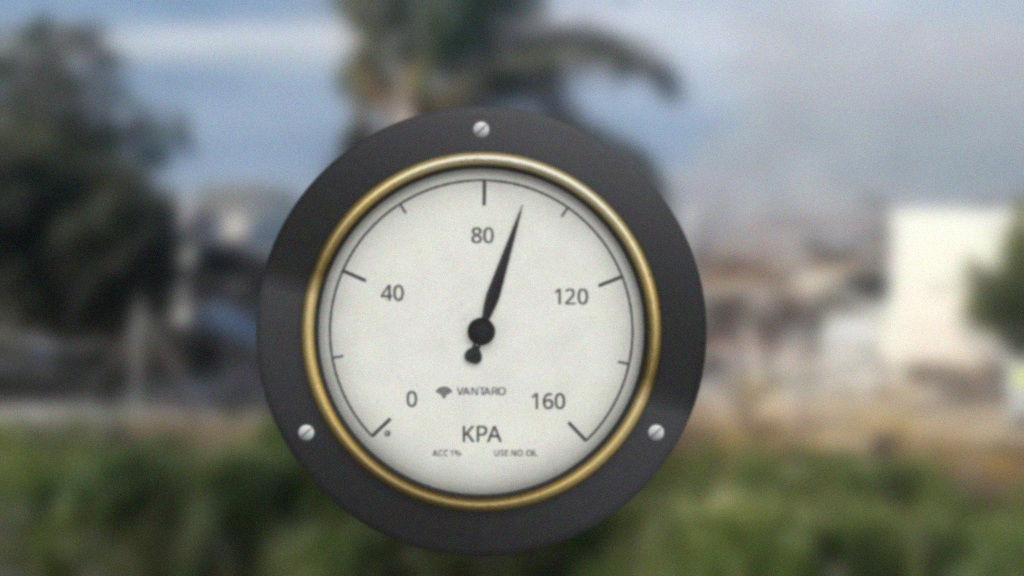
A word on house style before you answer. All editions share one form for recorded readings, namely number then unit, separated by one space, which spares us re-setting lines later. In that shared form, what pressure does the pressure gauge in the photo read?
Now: 90 kPa
